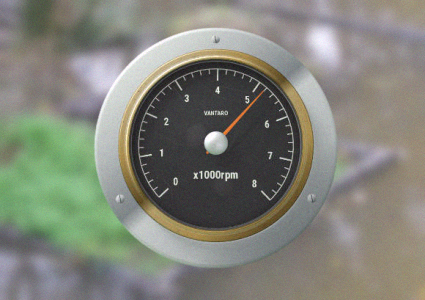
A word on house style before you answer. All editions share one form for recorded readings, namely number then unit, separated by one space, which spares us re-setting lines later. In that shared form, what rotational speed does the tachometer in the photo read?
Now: 5200 rpm
